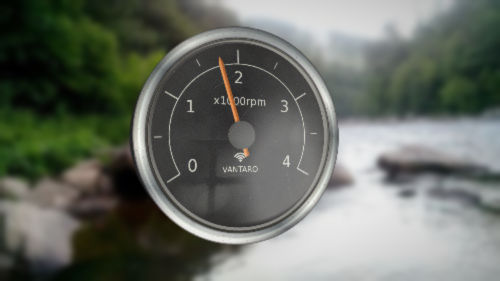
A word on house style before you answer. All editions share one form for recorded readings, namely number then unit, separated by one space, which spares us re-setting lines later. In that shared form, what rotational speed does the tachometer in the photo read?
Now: 1750 rpm
